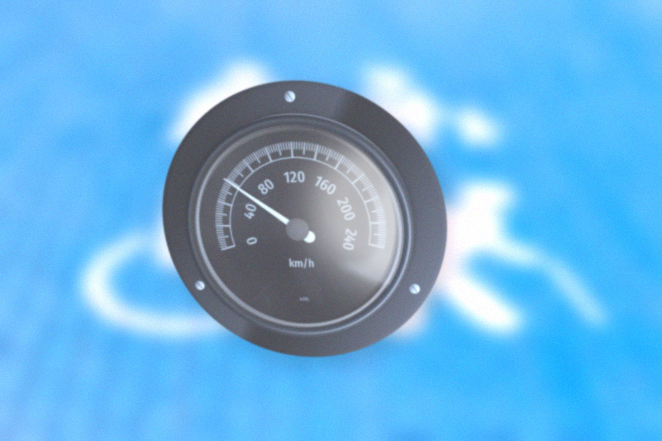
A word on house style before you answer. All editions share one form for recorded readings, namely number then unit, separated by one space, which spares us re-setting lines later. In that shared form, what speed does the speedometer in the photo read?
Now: 60 km/h
